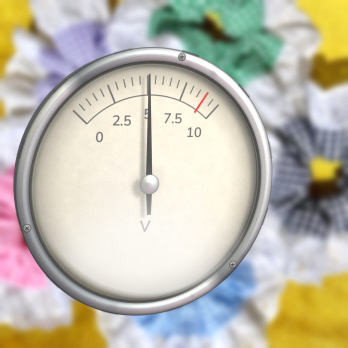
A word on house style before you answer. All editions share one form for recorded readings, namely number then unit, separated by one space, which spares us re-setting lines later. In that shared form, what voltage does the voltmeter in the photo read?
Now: 5 V
